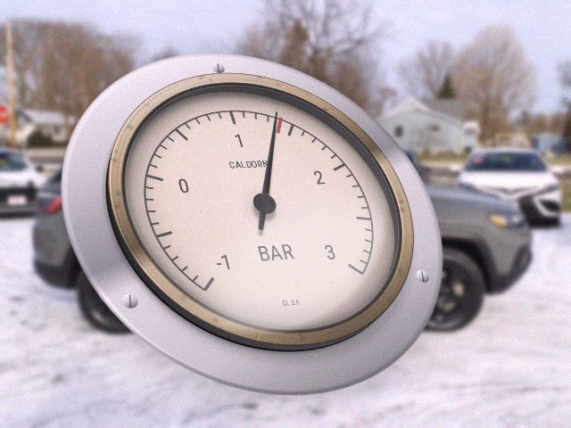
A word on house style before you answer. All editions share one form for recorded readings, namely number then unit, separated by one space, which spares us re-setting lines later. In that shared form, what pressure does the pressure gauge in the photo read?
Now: 1.35 bar
